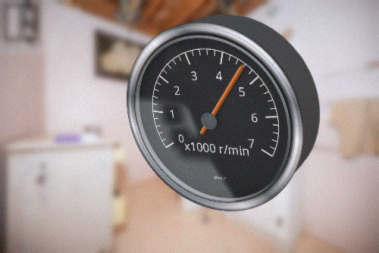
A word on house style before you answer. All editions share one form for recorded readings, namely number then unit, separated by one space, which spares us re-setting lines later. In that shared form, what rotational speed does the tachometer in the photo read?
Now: 4600 rpm
